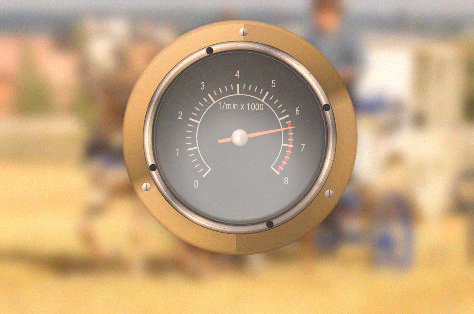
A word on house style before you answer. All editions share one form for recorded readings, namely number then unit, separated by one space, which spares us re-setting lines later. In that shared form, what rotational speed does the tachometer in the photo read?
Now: 6400 rpm
